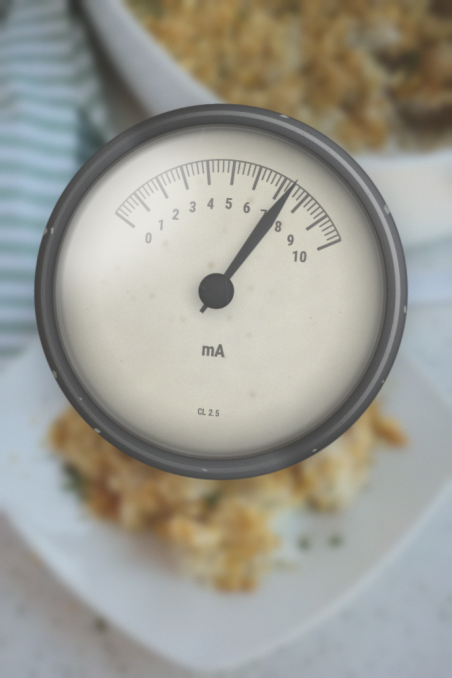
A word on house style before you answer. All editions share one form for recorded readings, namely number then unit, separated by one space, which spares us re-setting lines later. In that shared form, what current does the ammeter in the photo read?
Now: 7.4 mA
